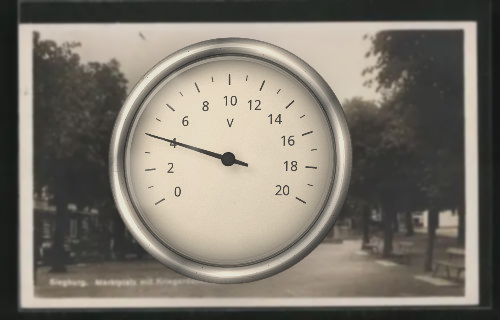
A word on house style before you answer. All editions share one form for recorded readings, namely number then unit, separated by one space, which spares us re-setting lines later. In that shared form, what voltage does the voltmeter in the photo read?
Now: 4 V
